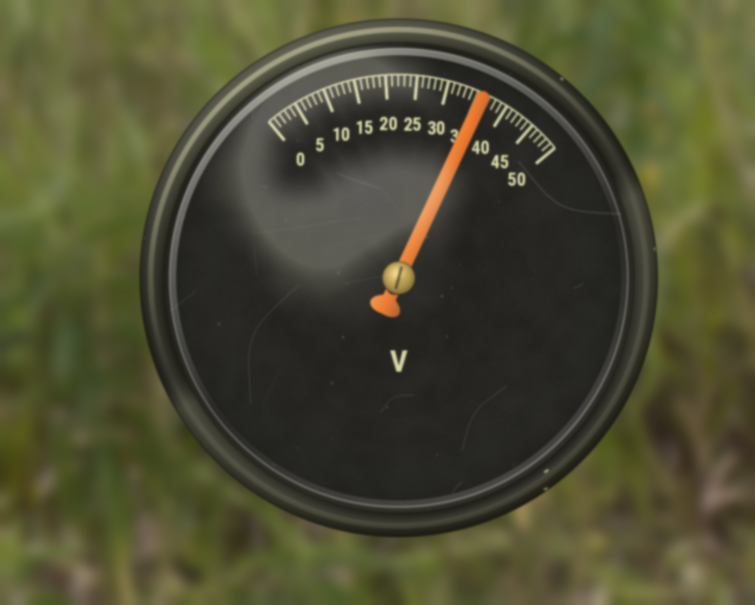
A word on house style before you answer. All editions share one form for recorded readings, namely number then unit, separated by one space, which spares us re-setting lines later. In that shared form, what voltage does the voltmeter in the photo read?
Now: 36 V
